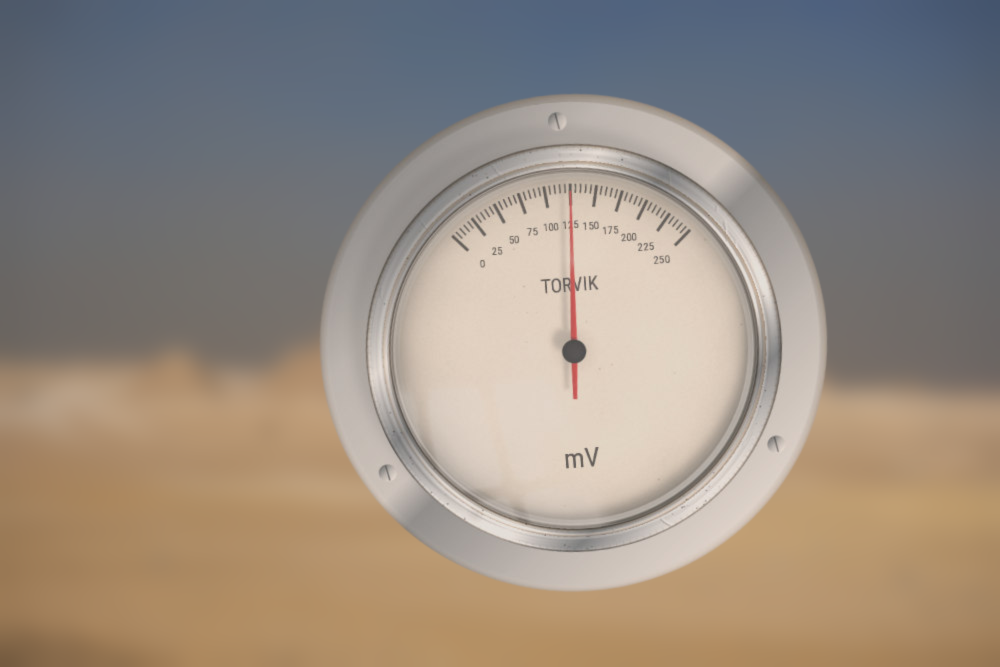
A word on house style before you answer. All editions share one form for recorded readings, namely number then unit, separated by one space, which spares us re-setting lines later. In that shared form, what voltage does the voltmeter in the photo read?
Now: 125 mV
